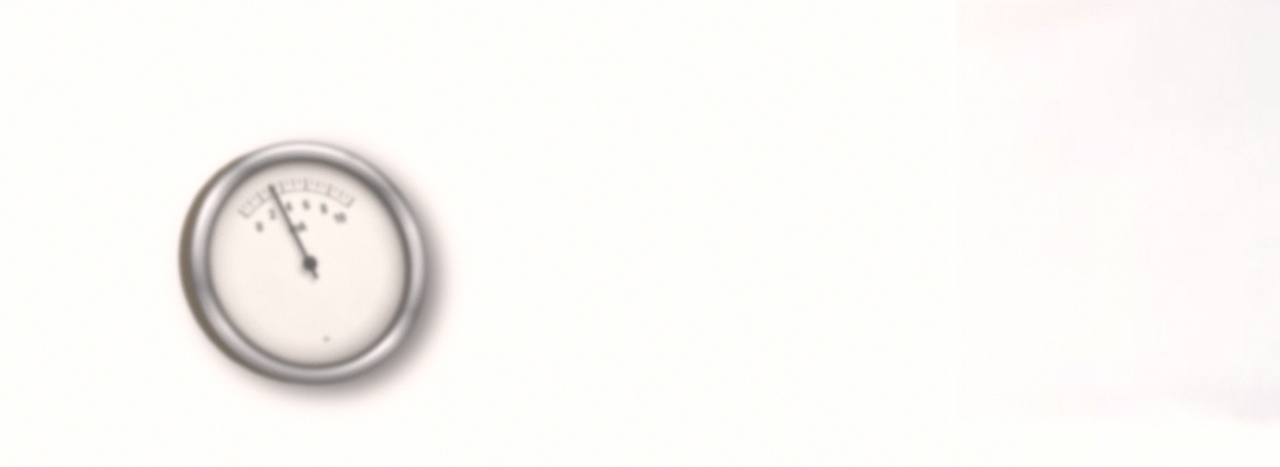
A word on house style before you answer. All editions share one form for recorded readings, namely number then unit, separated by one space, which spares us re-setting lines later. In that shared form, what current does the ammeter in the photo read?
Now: 3 mA
